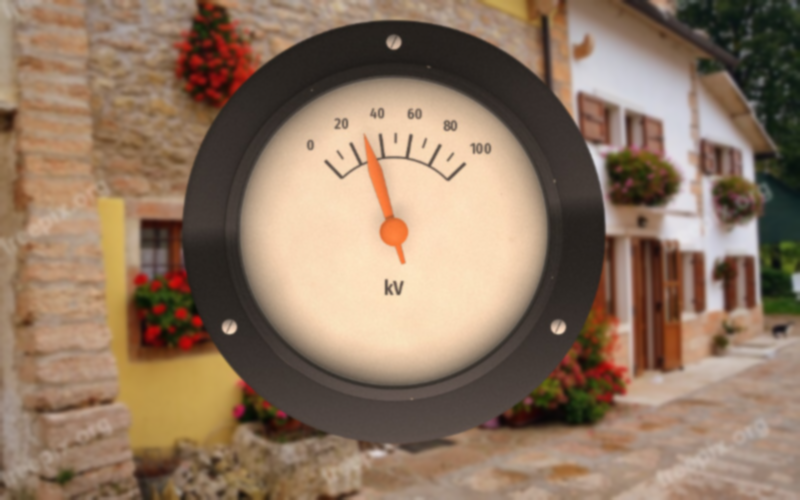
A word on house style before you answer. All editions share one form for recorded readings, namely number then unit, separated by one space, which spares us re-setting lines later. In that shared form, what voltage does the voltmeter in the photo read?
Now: 30 kV
